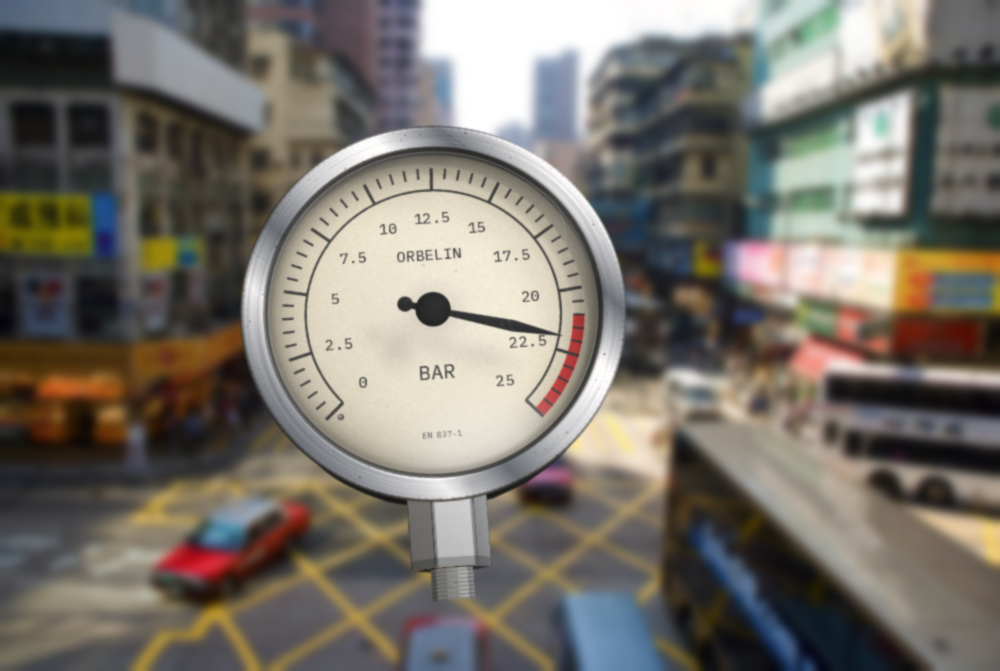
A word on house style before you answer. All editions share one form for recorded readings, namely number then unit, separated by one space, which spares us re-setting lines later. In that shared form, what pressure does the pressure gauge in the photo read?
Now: 22 bar
